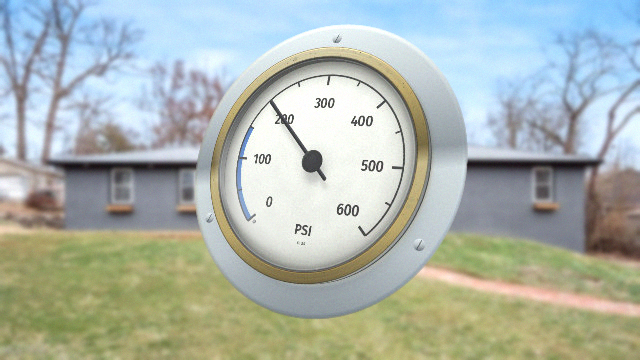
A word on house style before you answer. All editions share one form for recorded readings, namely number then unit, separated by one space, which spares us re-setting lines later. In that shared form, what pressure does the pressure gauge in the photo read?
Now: 200 psi
